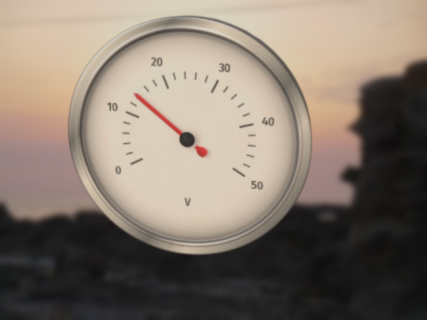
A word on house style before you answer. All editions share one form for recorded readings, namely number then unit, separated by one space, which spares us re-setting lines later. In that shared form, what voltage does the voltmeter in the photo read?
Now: 14 V
